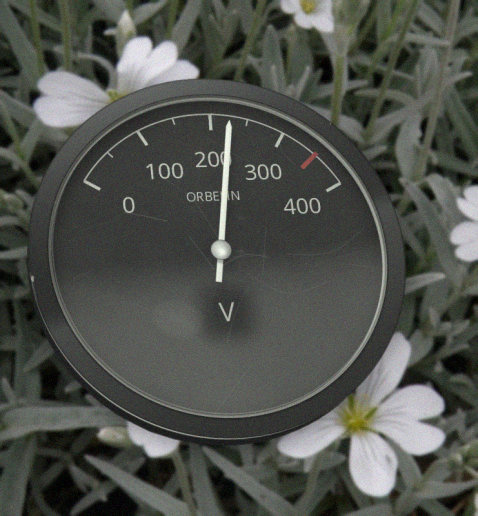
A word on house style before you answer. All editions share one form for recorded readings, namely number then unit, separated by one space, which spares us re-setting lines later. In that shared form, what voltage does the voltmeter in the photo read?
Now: 225 V
